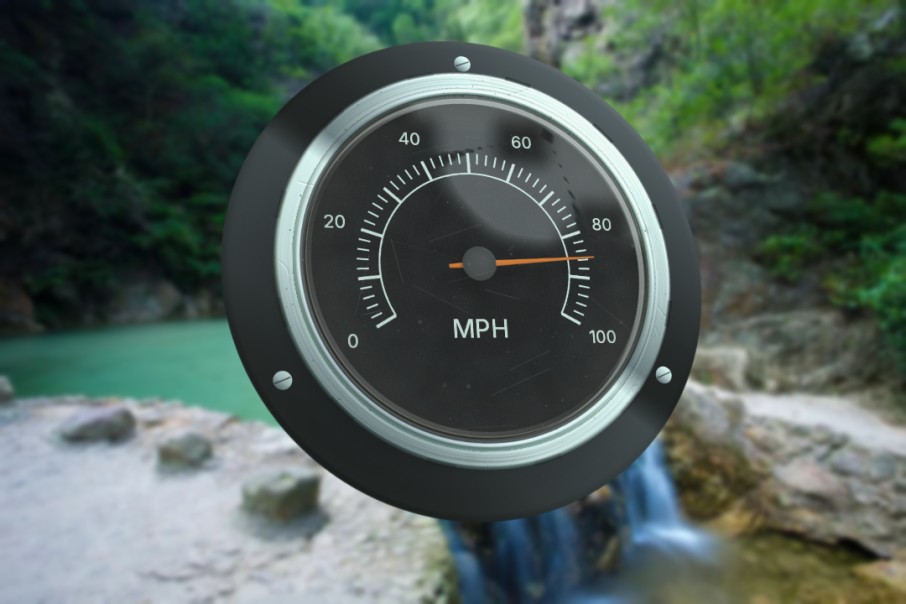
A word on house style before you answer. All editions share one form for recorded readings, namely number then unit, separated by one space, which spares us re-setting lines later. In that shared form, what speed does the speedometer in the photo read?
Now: 86 mph
